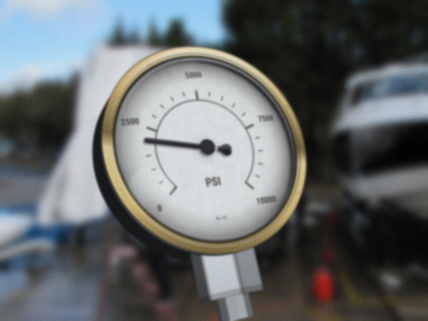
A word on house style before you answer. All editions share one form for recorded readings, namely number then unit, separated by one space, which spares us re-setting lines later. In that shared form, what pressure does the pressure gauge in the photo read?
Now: 2000 psi
